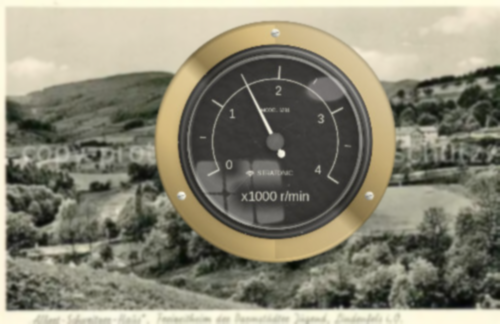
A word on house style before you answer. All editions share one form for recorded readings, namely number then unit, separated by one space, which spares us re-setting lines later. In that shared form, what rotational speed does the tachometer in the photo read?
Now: 1500 rpm
